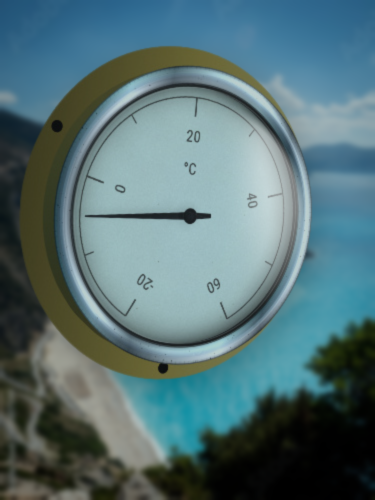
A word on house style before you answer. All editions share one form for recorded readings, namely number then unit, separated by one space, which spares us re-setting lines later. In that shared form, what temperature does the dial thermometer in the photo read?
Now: -5 °C
